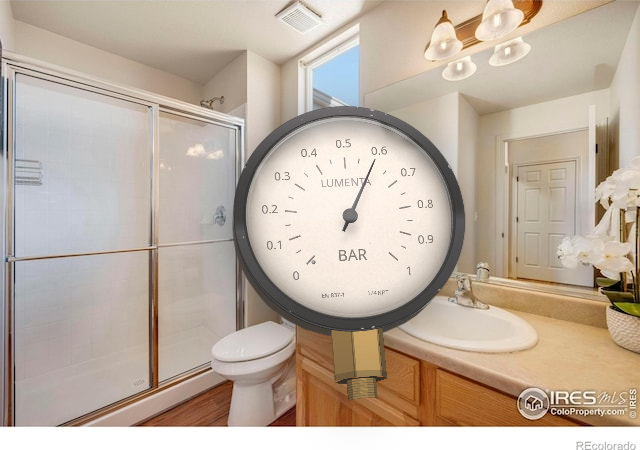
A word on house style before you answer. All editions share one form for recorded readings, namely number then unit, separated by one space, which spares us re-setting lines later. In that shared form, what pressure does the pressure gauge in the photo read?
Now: 0.6 bar
